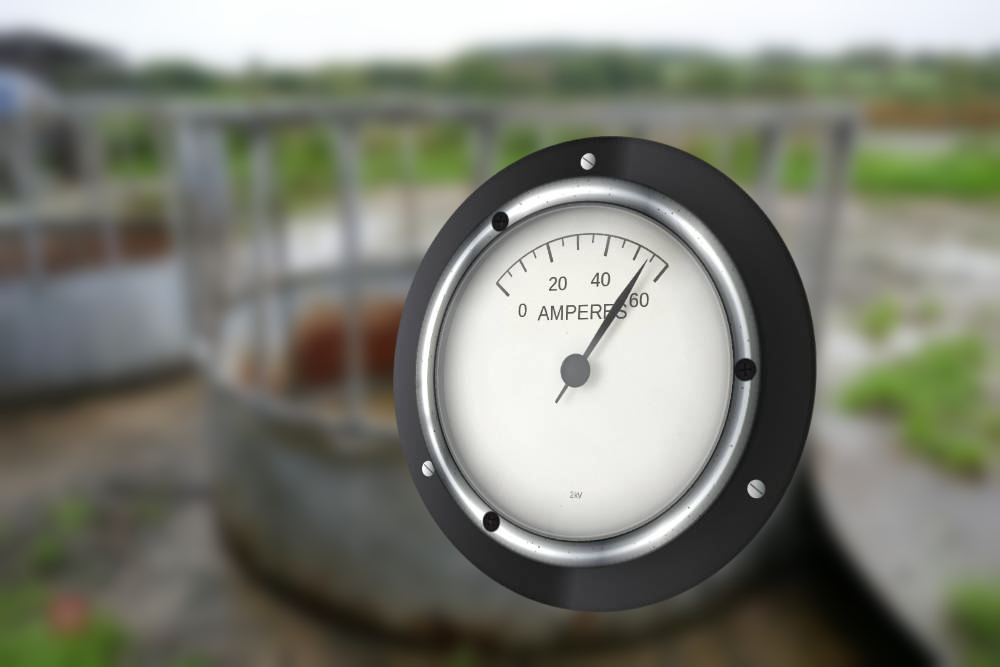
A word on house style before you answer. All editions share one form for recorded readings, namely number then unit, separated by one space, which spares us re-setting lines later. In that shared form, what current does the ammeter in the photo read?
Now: 55 A
